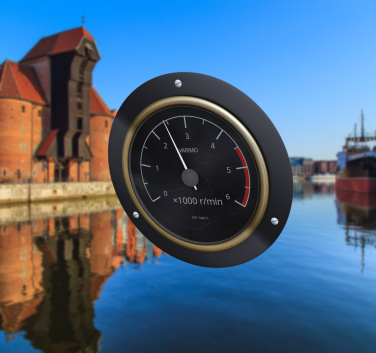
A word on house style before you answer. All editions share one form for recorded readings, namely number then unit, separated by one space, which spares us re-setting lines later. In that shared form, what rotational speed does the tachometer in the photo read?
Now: 2500 rpm
